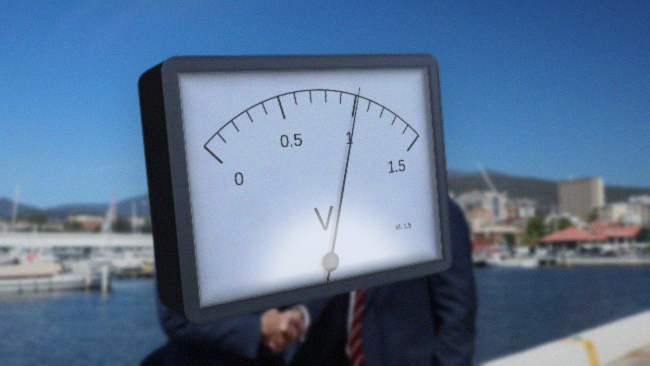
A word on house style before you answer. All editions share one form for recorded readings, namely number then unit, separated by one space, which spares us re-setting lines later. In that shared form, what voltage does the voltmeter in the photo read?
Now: 1 V
